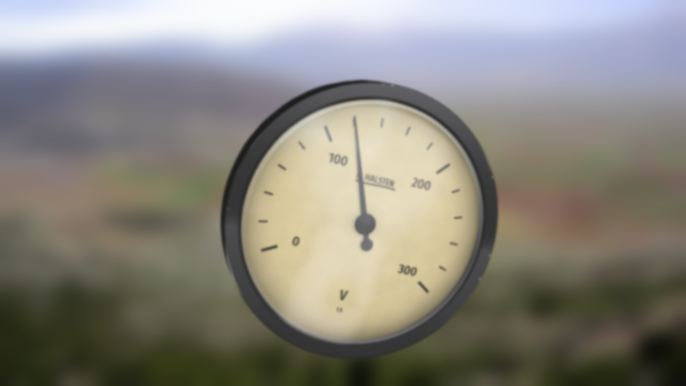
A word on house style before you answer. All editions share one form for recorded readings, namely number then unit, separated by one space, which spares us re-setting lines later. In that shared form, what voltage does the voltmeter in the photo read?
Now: 120 V
